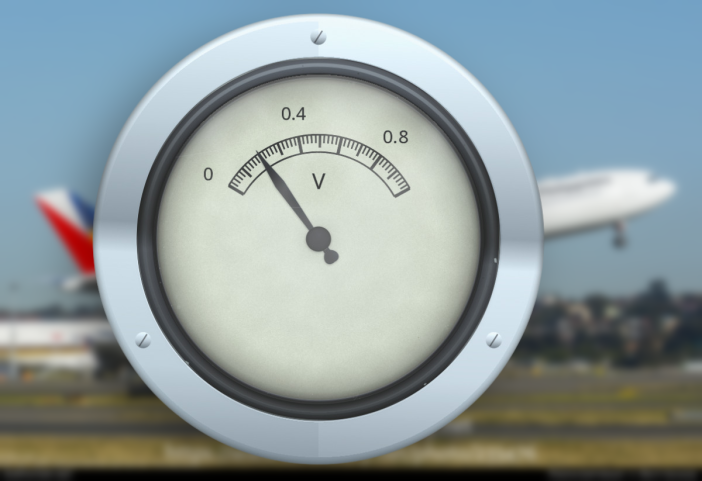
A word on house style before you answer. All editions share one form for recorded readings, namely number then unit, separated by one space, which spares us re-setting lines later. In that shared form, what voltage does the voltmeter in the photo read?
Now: 0.2 V
